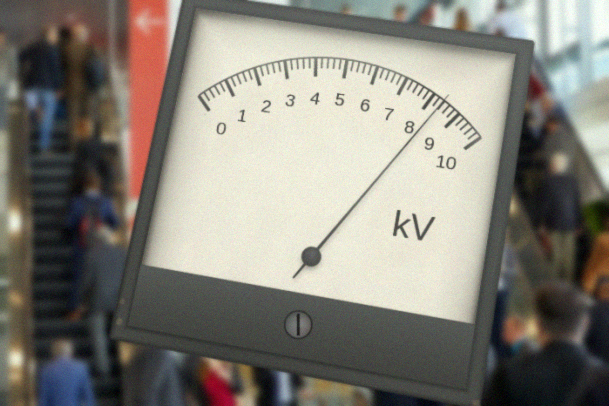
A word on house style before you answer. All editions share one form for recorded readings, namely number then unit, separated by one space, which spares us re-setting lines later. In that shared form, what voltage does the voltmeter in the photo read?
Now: 8.4 kV
